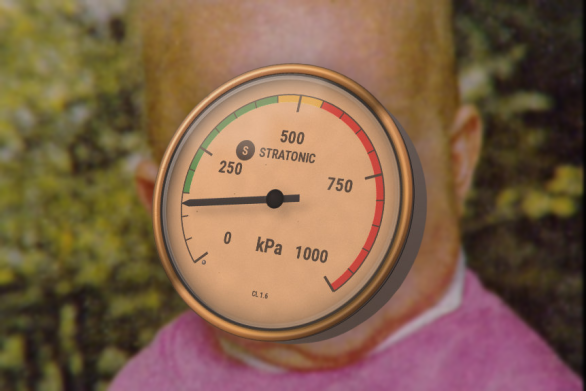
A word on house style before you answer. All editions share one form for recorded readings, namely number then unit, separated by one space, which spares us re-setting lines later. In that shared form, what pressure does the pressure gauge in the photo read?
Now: 125 kPa
